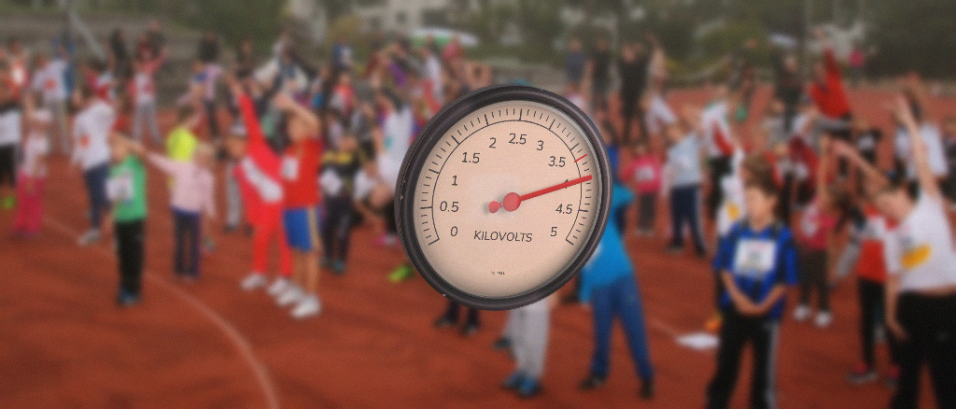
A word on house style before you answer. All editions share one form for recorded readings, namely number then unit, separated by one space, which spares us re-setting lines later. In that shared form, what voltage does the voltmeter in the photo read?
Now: 4 kV
